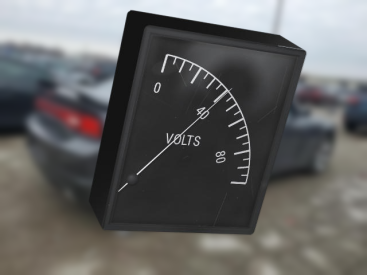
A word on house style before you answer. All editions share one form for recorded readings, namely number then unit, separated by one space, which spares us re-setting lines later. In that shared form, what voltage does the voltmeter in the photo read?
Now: 40 V
